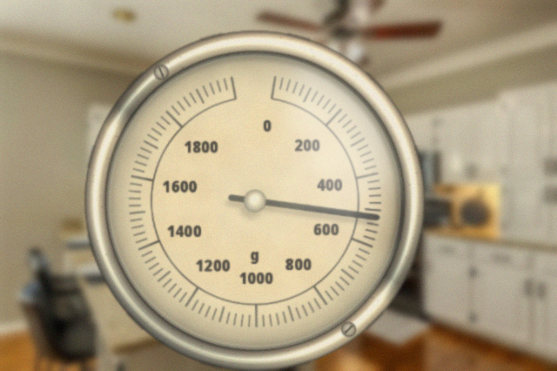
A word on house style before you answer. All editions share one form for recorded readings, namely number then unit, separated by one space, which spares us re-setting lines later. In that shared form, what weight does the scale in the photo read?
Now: 520 g
